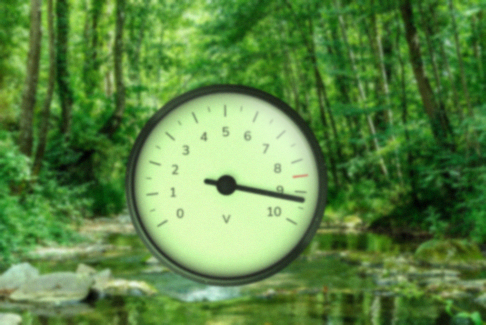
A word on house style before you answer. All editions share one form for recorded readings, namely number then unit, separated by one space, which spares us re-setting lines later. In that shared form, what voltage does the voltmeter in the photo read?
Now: 9.25 V
